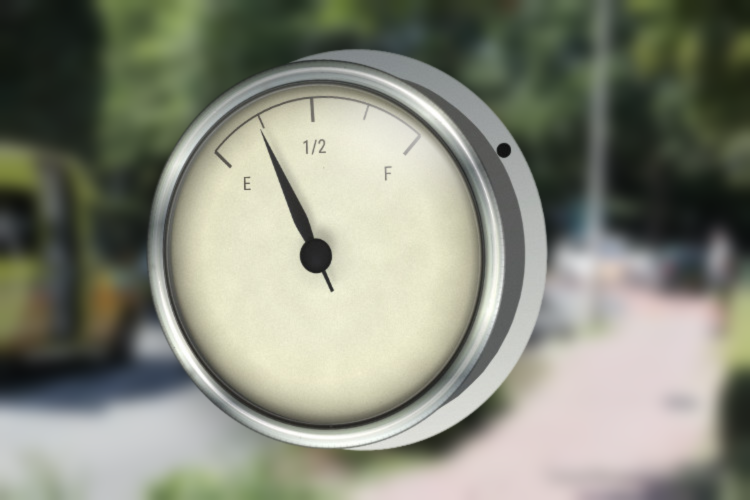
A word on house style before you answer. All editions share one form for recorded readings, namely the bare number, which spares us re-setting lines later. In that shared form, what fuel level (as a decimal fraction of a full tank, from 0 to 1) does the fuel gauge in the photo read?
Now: 0.25
